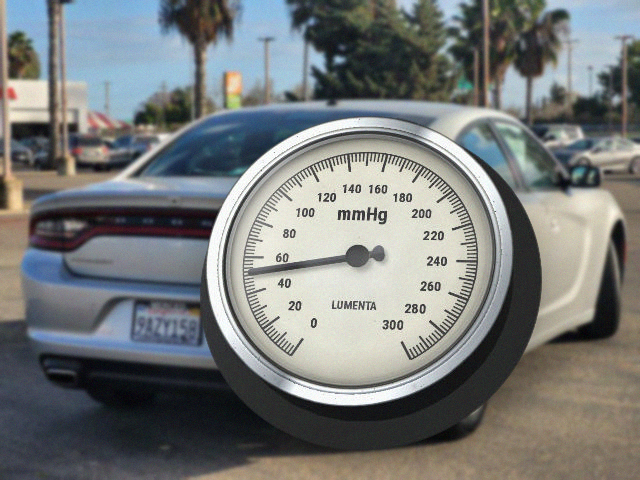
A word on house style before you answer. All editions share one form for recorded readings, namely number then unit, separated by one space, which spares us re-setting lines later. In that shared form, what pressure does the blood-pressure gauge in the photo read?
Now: 50 mmHg
